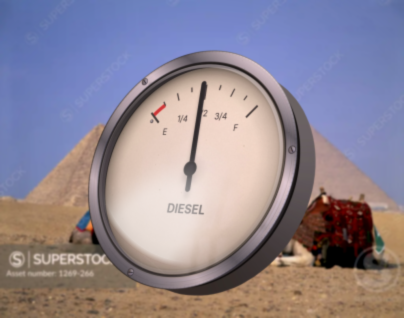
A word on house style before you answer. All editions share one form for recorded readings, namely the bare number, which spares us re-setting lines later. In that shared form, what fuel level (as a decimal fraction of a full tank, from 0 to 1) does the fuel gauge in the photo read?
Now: 0.5
